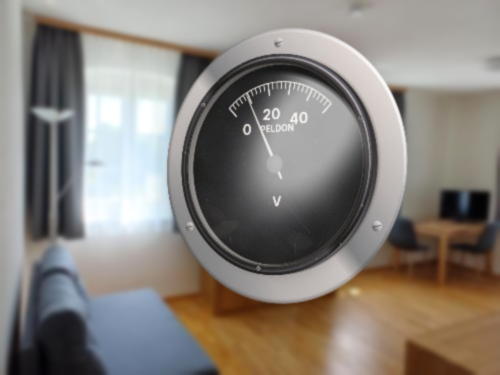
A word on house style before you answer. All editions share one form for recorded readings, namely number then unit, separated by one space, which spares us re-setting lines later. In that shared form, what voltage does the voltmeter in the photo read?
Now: 10 V
